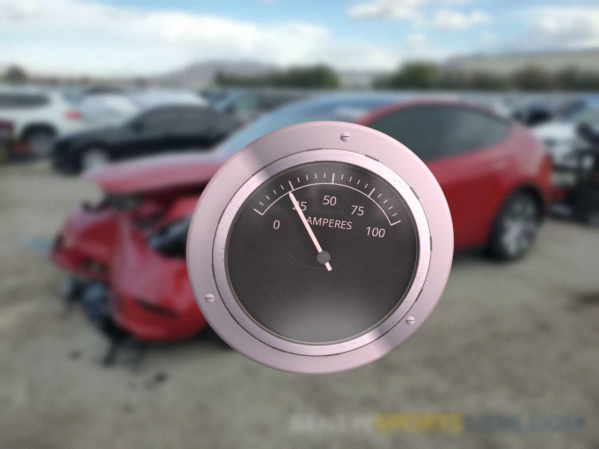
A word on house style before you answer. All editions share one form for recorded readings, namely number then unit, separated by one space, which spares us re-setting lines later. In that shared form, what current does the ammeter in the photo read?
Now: 22.5 A
